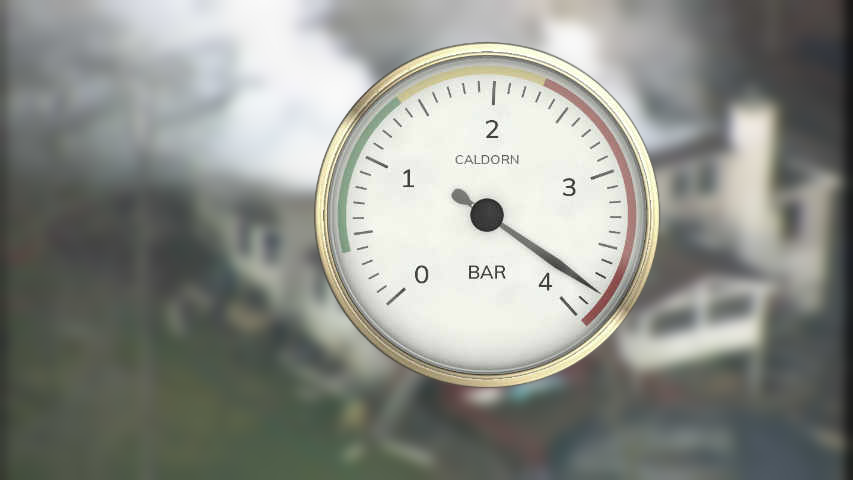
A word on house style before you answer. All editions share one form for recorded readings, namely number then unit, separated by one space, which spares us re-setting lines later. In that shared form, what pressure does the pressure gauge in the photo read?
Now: 3.8 bar
